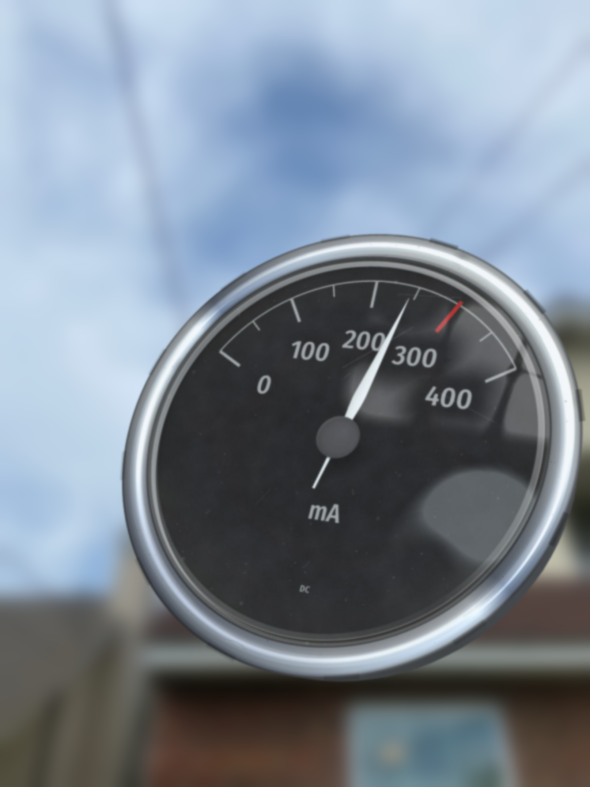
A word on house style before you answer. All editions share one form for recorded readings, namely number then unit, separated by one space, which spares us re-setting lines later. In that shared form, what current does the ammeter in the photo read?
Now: 250 mA
